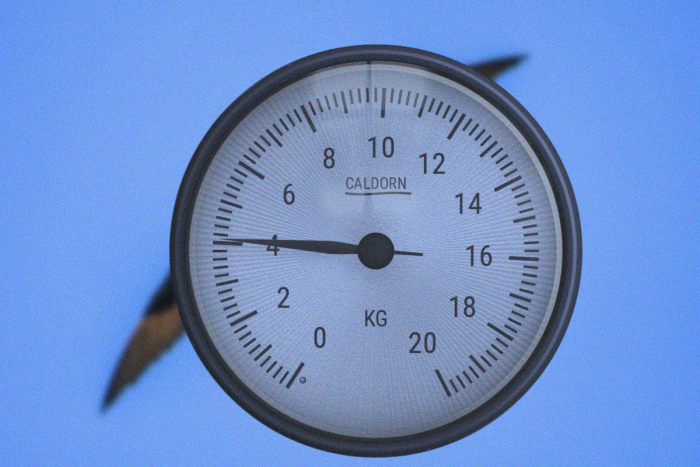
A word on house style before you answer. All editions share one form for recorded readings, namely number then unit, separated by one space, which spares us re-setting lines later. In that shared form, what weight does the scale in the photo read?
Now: 4.1 kg
